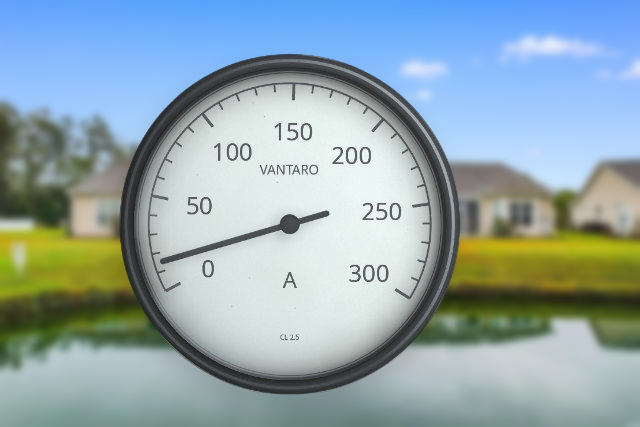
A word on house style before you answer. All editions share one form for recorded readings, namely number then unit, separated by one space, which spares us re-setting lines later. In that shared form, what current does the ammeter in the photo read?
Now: 15 A
